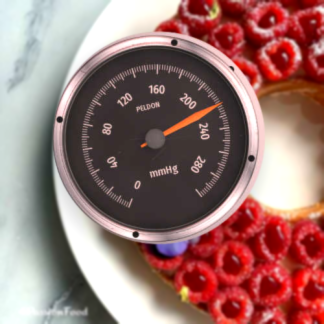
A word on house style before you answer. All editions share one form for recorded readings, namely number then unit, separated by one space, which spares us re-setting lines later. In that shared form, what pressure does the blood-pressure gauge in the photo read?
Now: 220 mmHg
